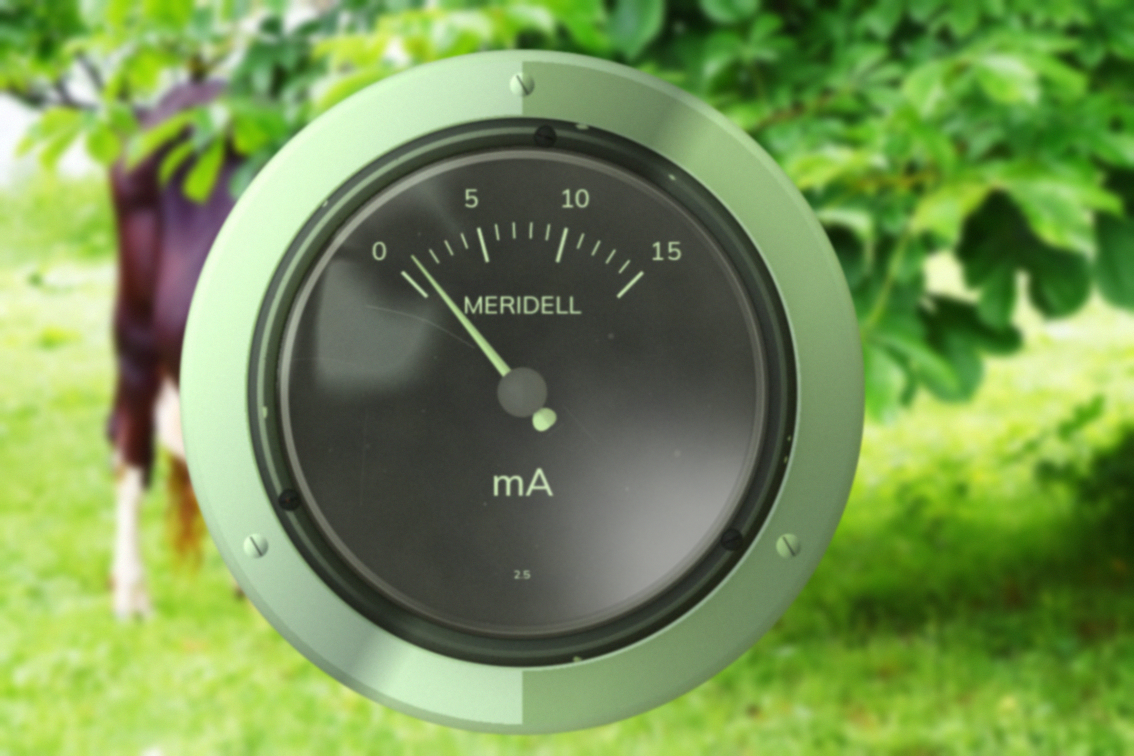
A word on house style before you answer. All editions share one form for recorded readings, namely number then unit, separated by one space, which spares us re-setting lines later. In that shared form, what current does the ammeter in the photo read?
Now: 1 mA
